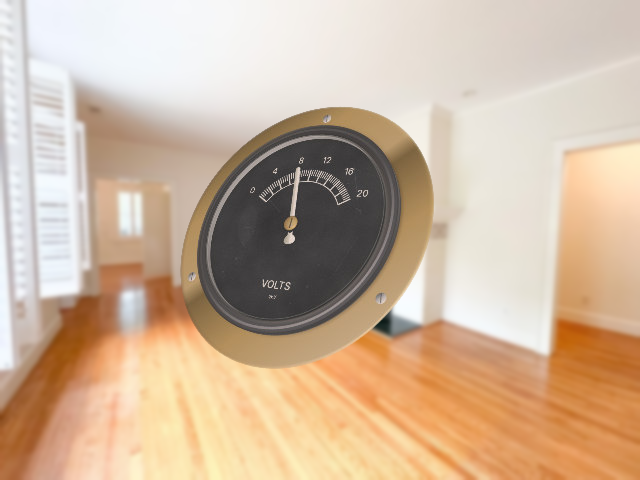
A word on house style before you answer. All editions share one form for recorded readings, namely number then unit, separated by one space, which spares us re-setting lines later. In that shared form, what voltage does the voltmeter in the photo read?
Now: 8 V
